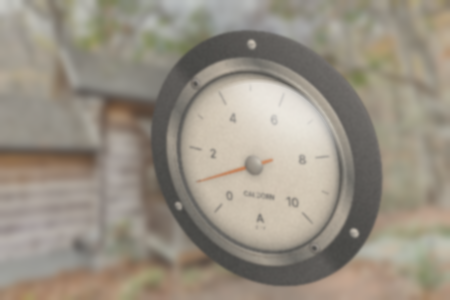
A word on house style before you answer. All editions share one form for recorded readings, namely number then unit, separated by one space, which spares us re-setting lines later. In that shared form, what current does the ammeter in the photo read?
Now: 1 A
